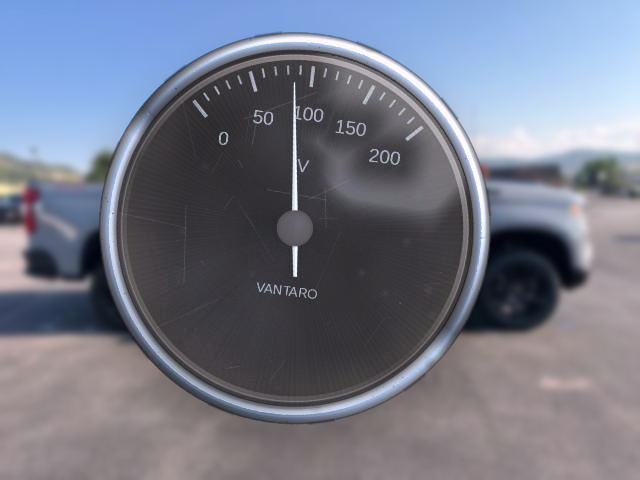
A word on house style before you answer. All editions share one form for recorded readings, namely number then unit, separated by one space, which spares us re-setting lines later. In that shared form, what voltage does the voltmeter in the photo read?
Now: 85 V
